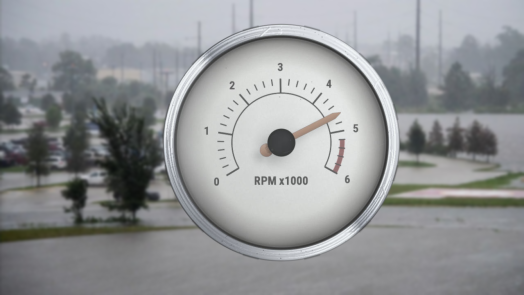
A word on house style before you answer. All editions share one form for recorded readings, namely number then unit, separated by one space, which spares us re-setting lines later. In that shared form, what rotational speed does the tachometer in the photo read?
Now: 4600 rpm
